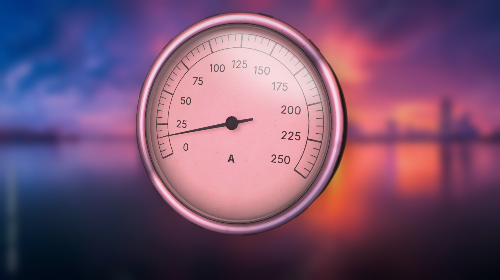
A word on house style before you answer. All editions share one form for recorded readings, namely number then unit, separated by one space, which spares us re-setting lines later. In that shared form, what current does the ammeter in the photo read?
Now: 15 A
